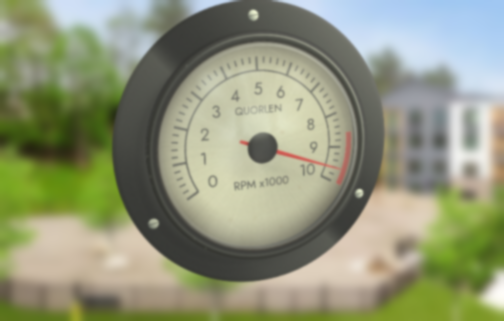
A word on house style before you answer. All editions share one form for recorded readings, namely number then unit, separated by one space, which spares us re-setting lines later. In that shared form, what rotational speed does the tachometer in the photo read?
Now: 9600 rpm
